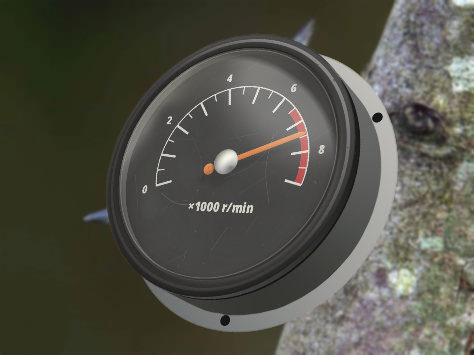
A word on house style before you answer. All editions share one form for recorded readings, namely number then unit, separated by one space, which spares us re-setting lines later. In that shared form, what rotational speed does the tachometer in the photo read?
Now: 7500 rpm
